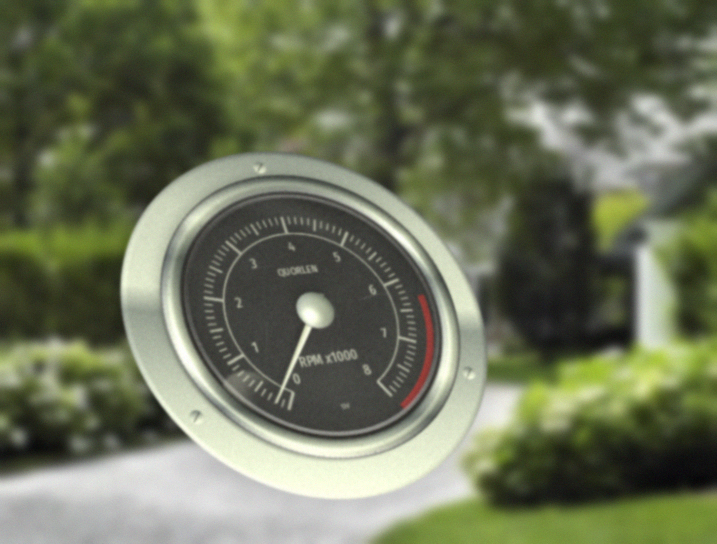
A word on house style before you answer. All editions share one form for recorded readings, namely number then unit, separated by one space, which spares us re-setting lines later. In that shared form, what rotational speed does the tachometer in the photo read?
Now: 200 rpm
